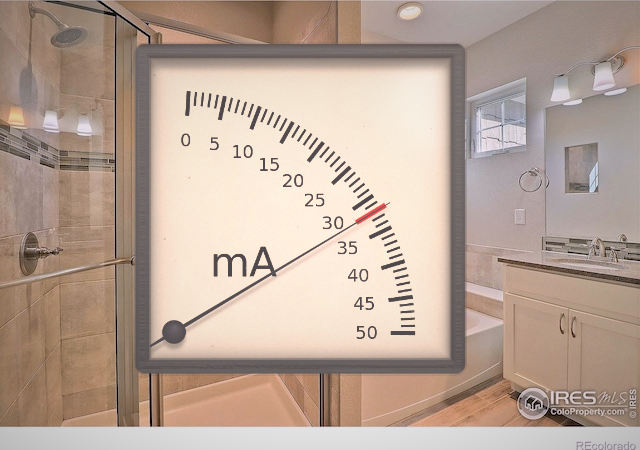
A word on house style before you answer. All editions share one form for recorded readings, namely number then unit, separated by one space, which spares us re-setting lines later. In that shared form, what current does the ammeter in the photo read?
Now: 32 mA
